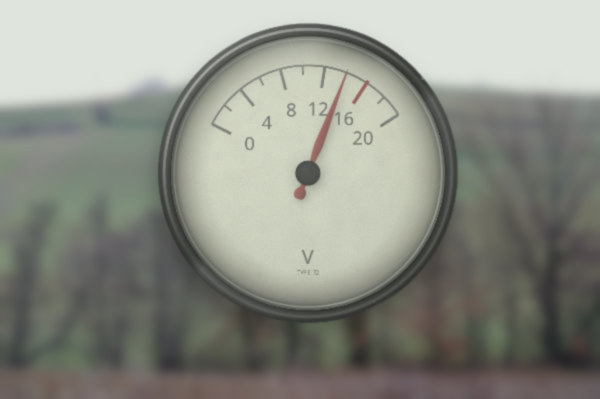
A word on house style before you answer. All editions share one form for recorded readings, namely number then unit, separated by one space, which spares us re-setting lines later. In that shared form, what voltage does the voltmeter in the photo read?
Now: 14 V
